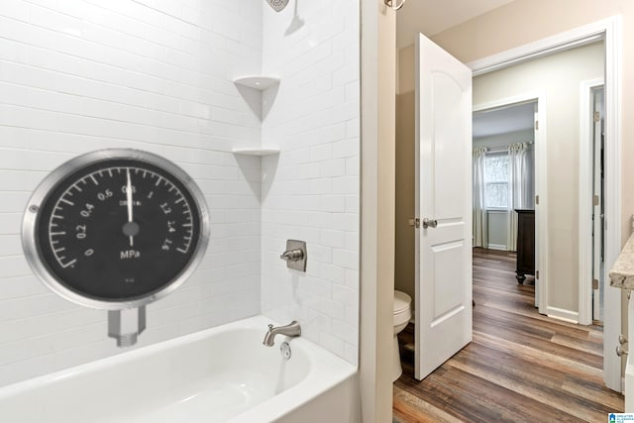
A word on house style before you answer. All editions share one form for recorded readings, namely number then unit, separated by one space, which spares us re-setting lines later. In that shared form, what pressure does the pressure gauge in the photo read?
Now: 0.8 MPa
